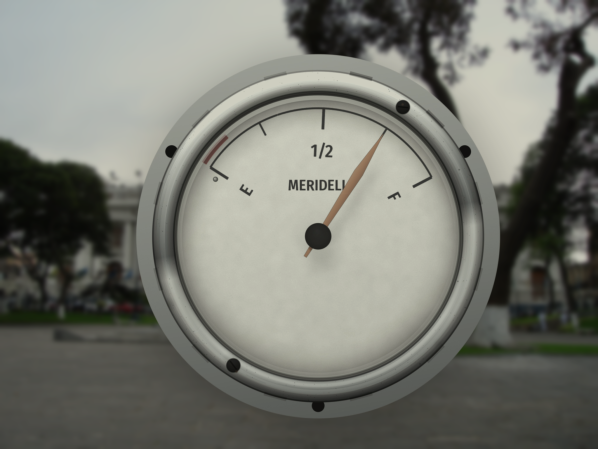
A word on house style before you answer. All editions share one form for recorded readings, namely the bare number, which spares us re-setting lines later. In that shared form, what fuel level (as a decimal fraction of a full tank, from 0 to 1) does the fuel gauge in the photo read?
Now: 0.75
